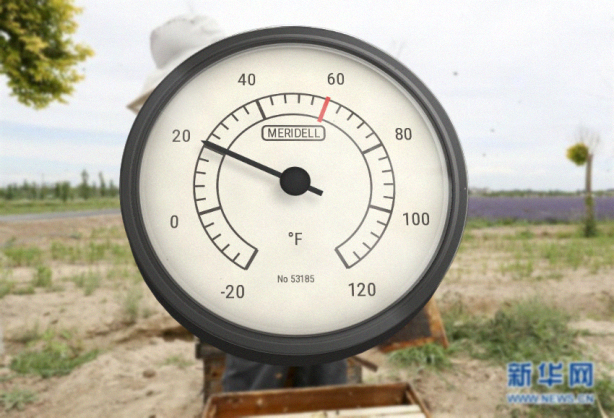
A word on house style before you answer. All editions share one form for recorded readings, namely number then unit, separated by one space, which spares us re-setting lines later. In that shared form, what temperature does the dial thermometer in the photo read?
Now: 20 °F
